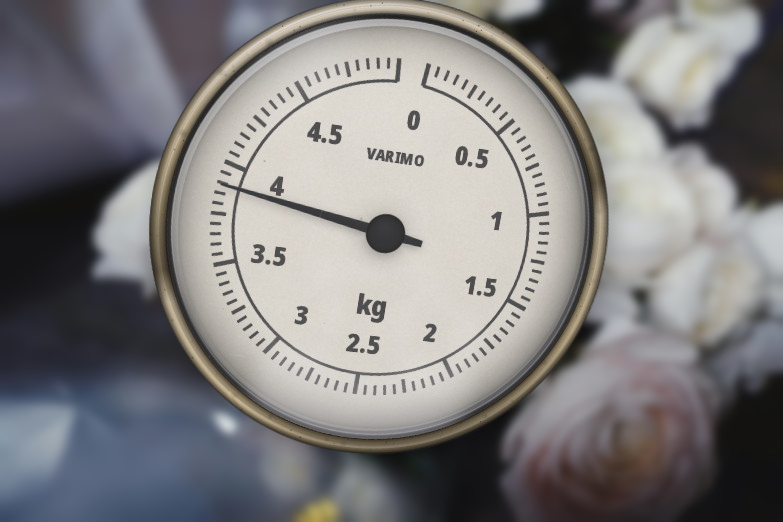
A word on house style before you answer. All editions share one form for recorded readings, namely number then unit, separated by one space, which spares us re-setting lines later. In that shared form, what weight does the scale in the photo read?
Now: 3.9 kg
